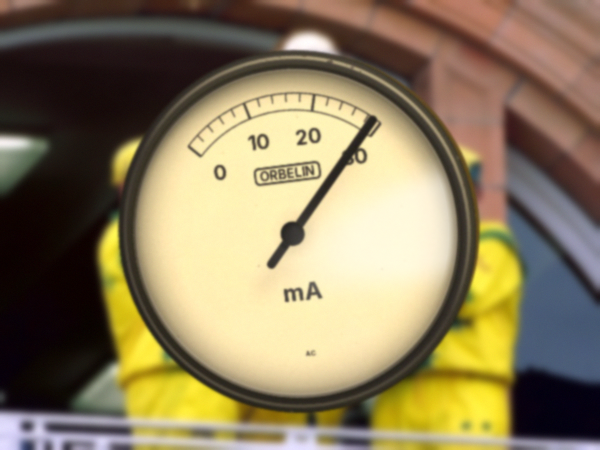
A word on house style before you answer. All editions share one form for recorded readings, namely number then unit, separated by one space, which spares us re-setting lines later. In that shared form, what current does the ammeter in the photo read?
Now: 29 mA
